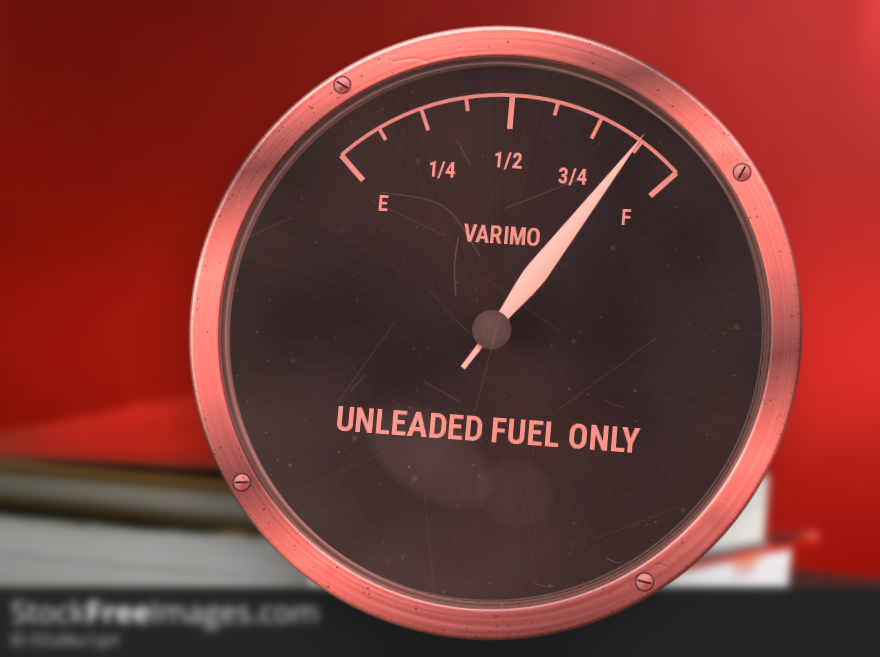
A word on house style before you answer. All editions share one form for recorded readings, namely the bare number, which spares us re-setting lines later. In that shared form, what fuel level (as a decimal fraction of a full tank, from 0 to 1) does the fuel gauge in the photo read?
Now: 0.875
